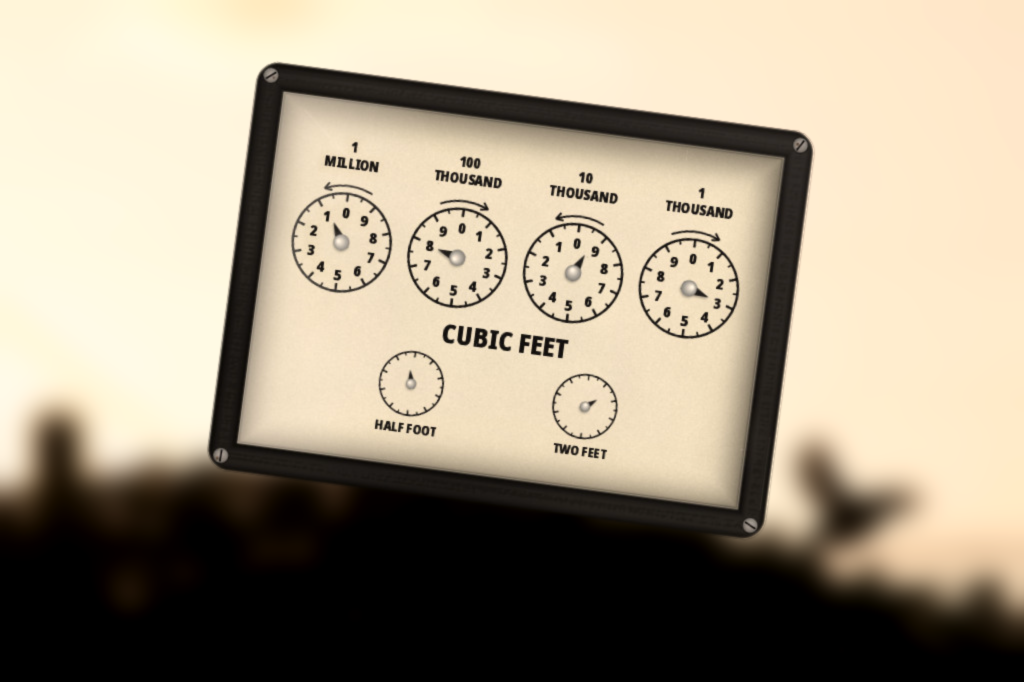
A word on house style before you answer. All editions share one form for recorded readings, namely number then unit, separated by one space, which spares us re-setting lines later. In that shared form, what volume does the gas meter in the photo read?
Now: 79300 ft³
